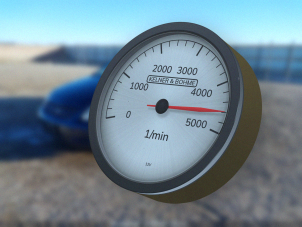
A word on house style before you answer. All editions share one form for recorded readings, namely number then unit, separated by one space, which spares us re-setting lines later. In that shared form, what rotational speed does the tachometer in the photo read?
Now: 4600 rpm
